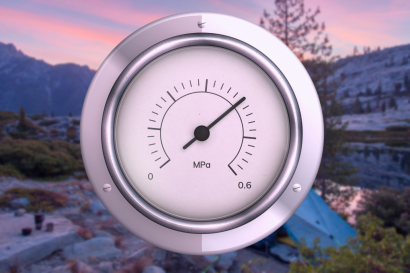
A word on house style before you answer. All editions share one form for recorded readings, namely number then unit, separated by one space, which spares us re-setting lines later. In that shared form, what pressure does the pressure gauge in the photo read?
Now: 0.4 MPa
